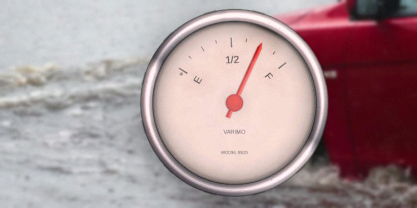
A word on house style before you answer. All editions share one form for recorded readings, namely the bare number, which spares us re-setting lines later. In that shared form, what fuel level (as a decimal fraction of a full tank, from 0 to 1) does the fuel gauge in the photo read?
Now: 0.75
